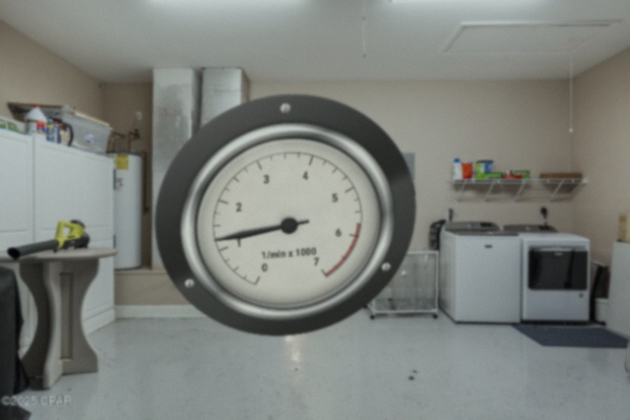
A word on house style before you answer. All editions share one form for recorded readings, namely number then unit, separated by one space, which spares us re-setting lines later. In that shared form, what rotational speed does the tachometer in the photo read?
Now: 1250 rpm
